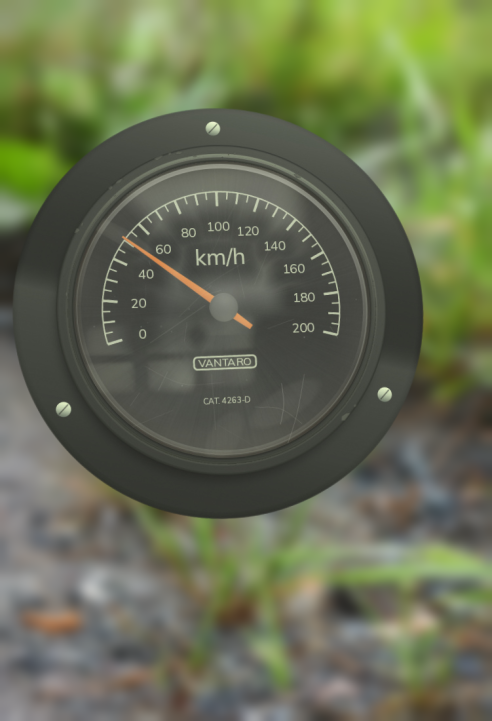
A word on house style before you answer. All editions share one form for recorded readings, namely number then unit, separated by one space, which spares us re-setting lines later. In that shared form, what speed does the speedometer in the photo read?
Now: 50 km/h
